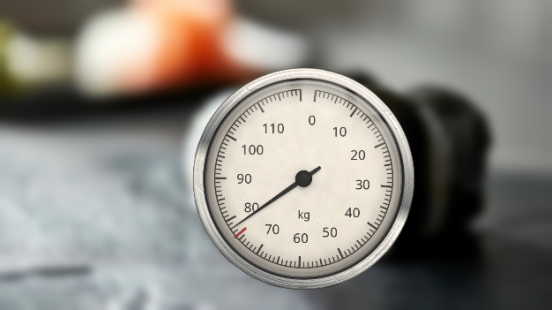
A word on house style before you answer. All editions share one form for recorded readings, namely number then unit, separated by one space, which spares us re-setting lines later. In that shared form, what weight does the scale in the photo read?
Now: 78 kg
